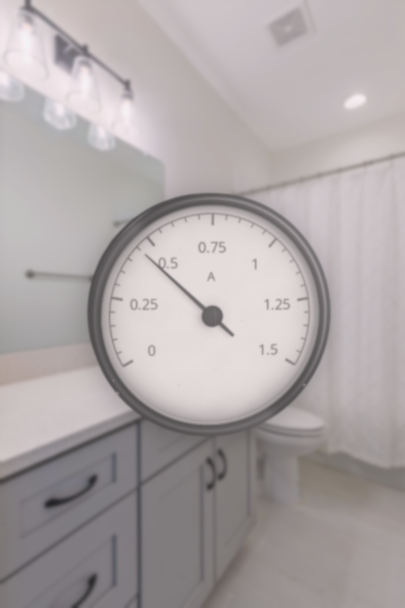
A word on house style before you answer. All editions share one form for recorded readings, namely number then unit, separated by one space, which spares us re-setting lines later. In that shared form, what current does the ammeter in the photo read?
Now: 0.45 A
